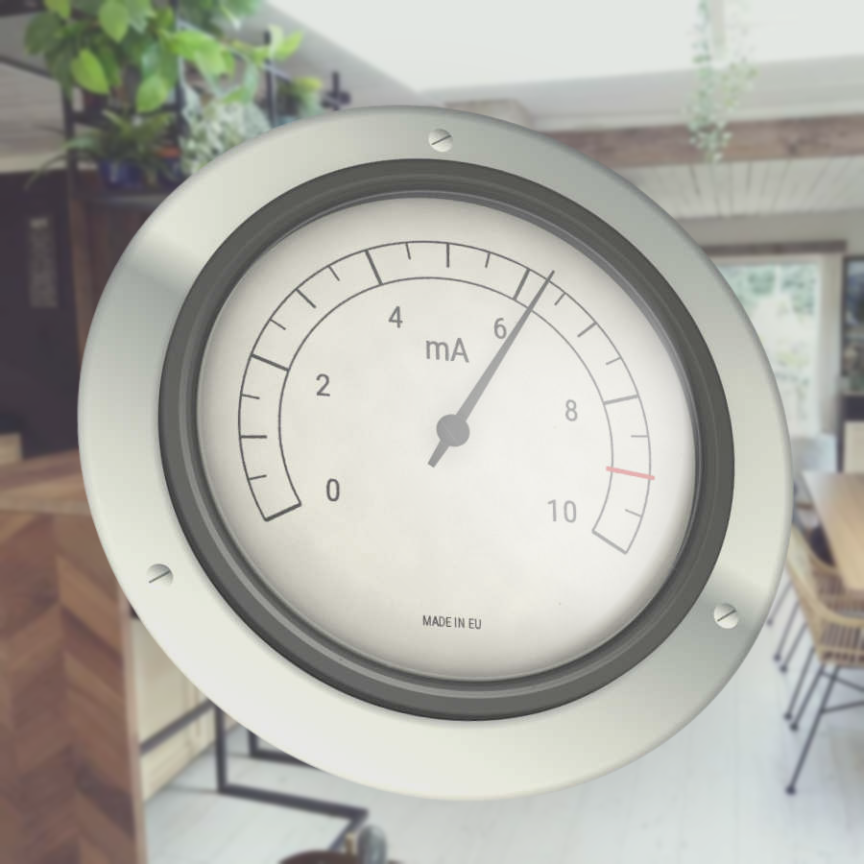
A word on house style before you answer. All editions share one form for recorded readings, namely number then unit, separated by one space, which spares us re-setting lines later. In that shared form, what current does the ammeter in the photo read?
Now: 6.25 mA
